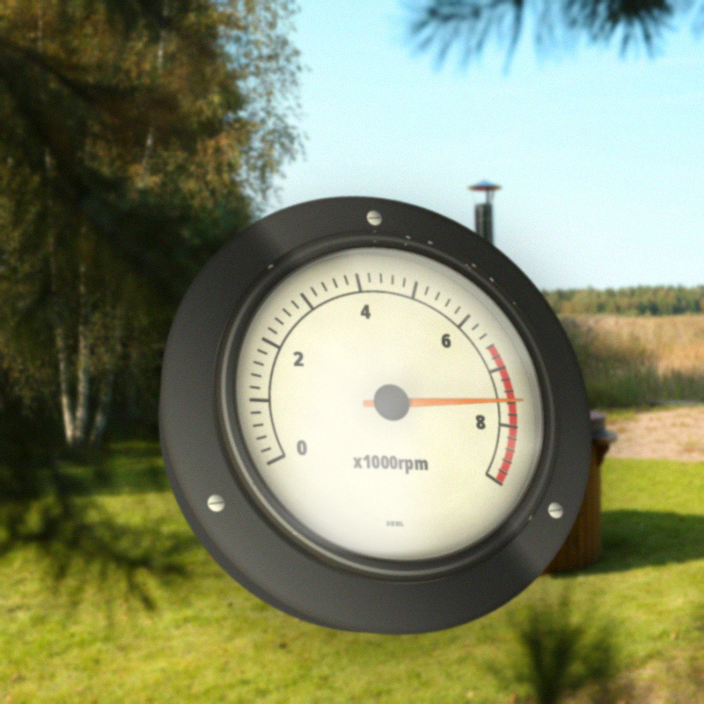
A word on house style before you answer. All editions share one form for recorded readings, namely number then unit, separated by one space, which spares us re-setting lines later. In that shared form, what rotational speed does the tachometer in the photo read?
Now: 7600 rpm
